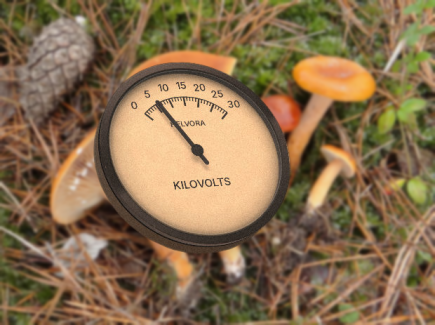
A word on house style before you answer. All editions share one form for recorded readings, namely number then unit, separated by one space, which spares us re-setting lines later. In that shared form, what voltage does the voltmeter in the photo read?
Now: 5 kV
